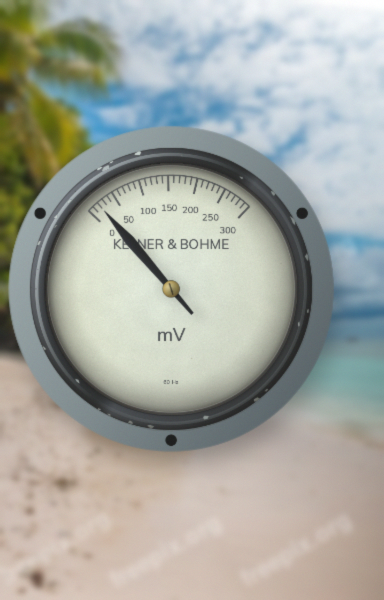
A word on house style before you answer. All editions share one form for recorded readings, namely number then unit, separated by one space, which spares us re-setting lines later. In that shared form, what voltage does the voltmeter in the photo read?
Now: 20 mV
